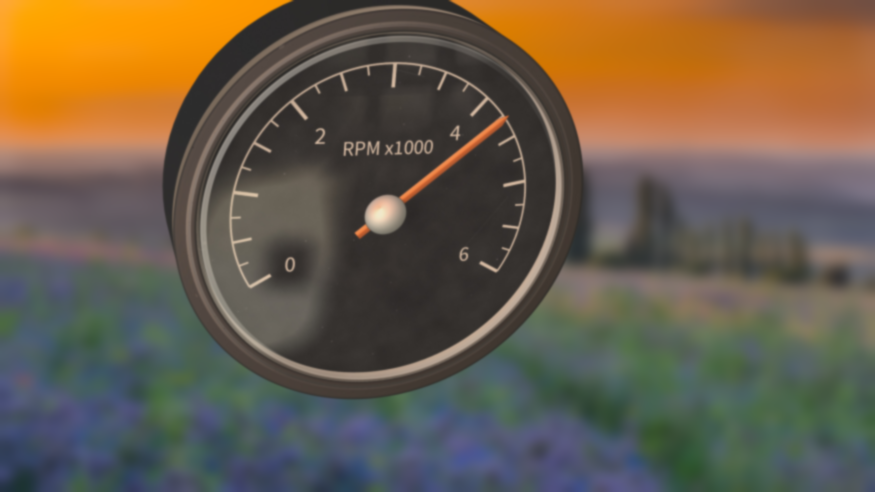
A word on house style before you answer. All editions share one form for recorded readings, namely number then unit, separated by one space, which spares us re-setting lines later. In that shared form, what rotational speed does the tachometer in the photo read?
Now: 4250 rpm
